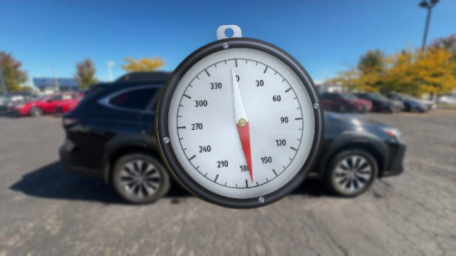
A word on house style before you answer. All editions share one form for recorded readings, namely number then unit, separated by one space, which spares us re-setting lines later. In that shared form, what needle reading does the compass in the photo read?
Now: 175 °
